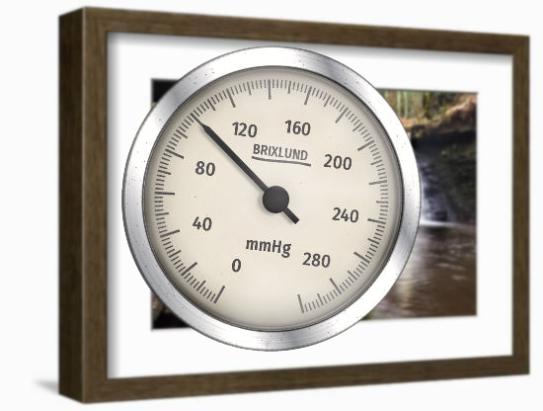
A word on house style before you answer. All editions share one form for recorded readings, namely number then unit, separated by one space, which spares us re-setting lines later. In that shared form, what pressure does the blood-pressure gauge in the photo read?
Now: 100 mmHg
